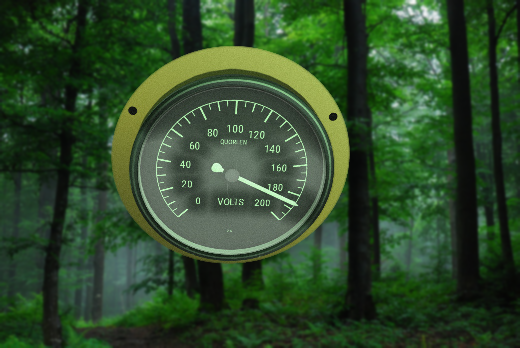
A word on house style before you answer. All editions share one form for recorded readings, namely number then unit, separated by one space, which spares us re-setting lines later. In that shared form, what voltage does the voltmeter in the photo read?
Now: 185 V
